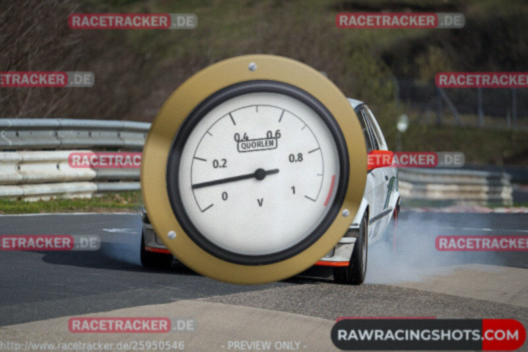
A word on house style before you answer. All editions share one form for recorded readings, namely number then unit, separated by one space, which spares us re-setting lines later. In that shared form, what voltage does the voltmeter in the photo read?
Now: 0.1 V
